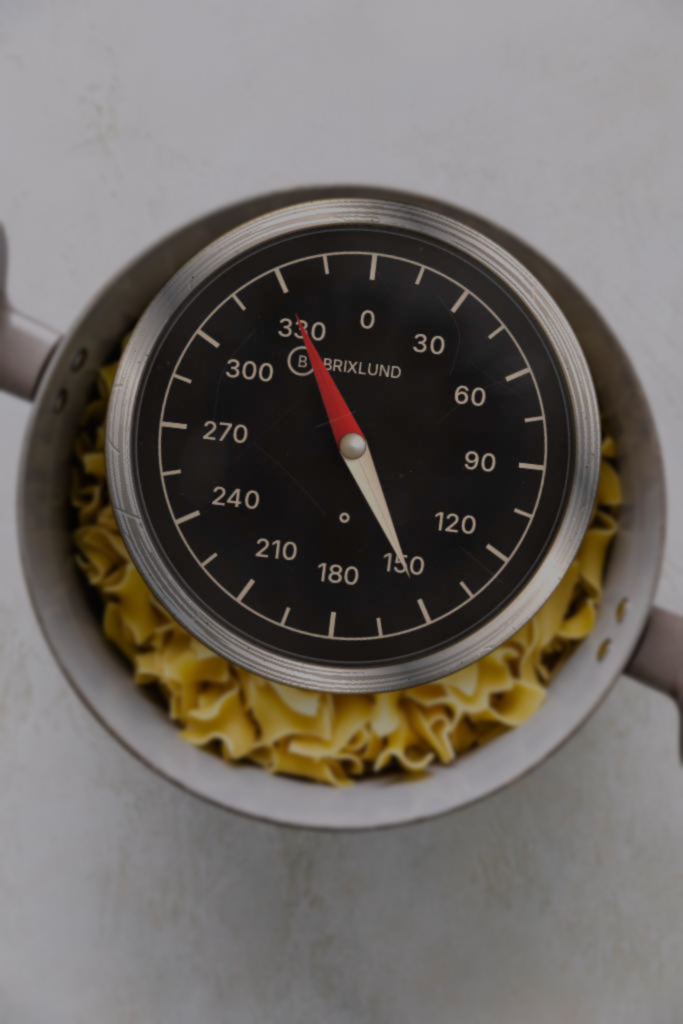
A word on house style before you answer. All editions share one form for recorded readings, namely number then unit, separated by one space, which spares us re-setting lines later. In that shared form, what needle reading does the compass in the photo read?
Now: 330 °
